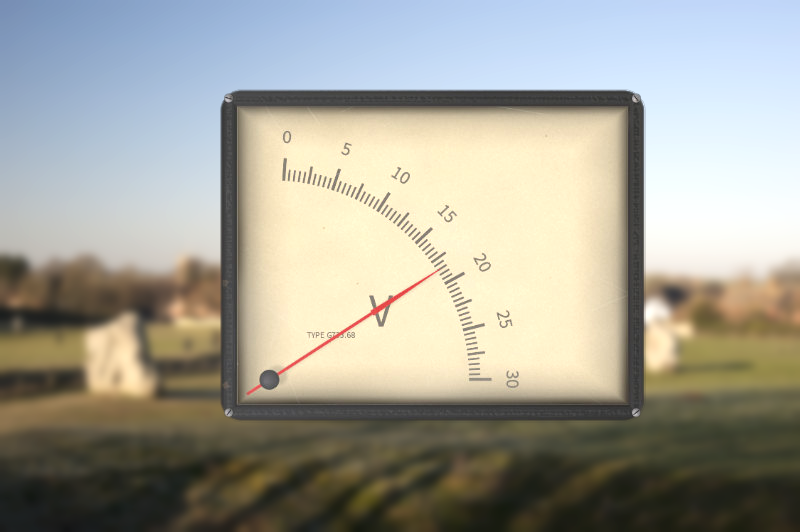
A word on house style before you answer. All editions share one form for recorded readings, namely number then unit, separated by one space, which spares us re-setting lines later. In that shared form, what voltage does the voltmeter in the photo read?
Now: 18.5 V
